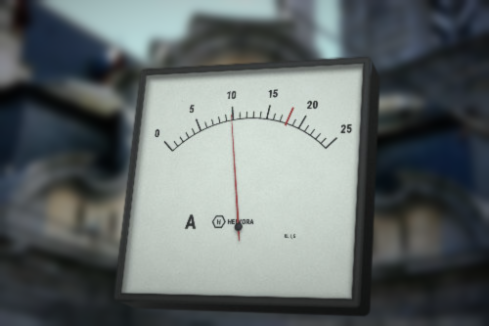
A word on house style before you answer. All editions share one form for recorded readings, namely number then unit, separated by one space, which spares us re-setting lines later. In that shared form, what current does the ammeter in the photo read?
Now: 10 A
